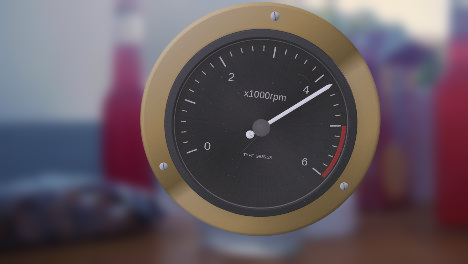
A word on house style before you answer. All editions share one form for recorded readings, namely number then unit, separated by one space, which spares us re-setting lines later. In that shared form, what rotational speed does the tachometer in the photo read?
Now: 4200 rpm
